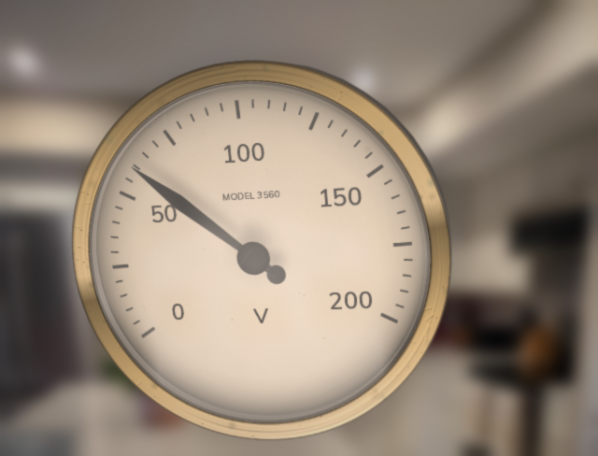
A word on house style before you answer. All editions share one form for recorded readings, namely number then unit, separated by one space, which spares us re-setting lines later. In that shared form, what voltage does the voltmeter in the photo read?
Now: 60 V
